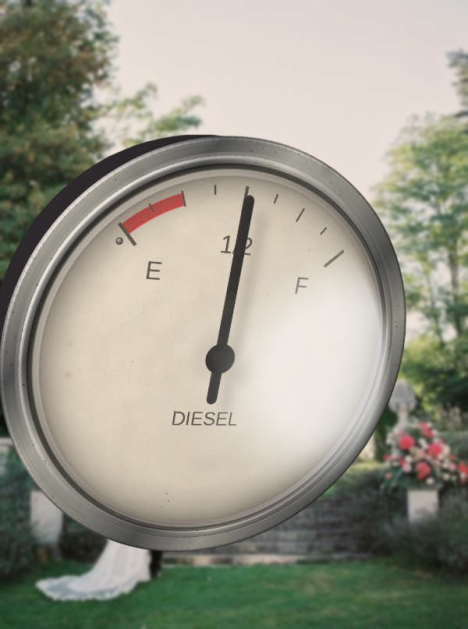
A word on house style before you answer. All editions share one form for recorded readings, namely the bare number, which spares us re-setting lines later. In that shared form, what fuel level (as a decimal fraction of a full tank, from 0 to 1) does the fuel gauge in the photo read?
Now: 0.5
